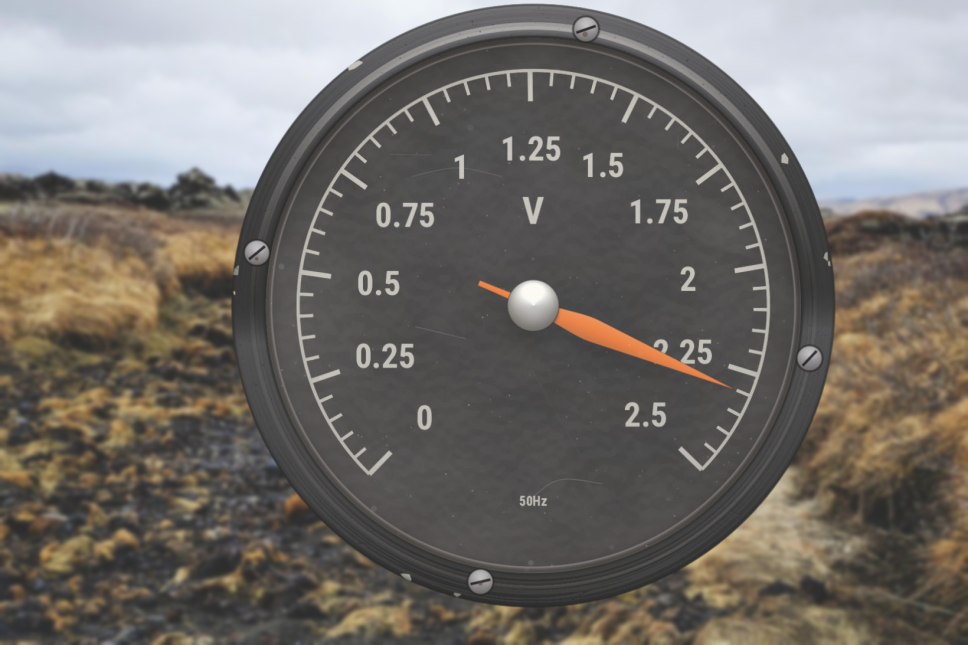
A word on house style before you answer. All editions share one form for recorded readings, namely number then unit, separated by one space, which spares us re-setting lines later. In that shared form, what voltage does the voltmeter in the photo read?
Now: 2.3 V
